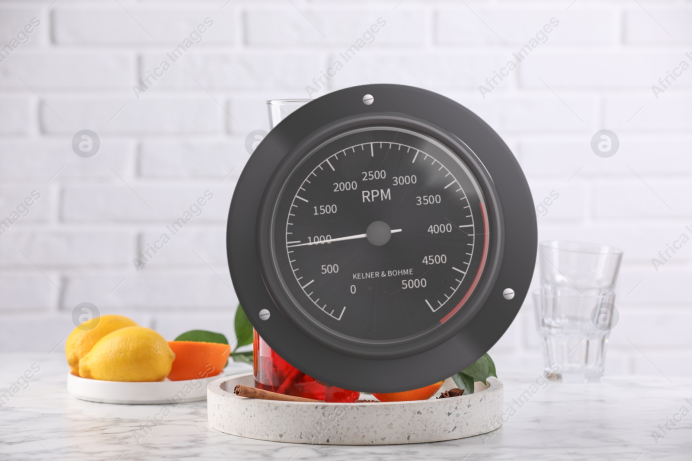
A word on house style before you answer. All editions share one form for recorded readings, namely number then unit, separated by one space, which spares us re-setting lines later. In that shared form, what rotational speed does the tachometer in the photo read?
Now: 950 rpm
